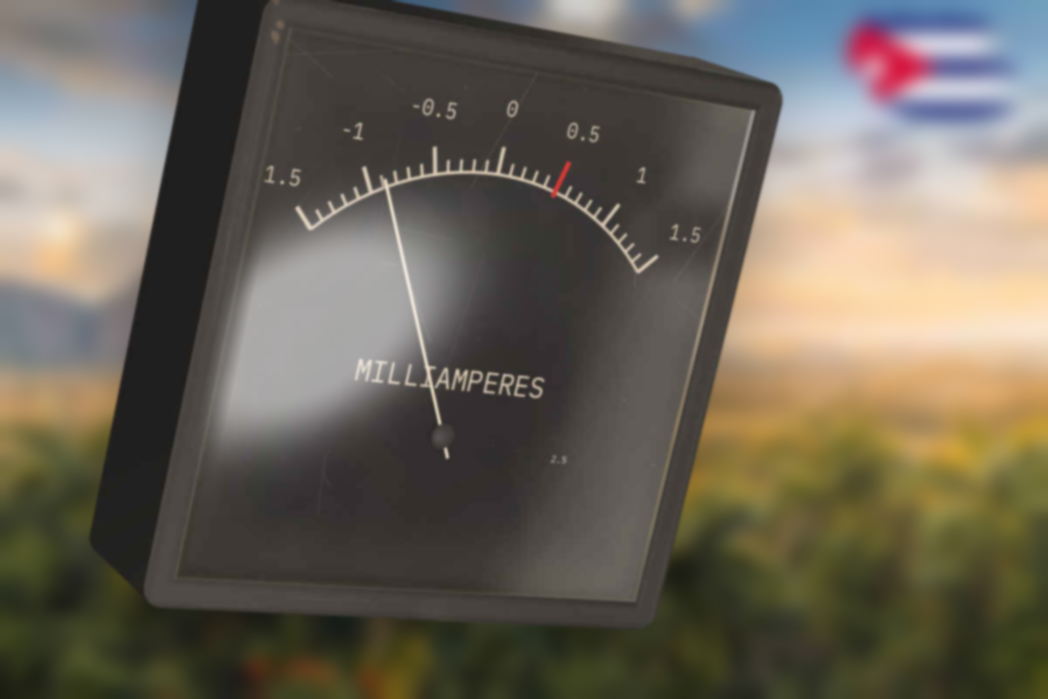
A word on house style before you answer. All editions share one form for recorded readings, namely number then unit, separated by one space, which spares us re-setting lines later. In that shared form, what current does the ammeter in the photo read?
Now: -0.9 mA
